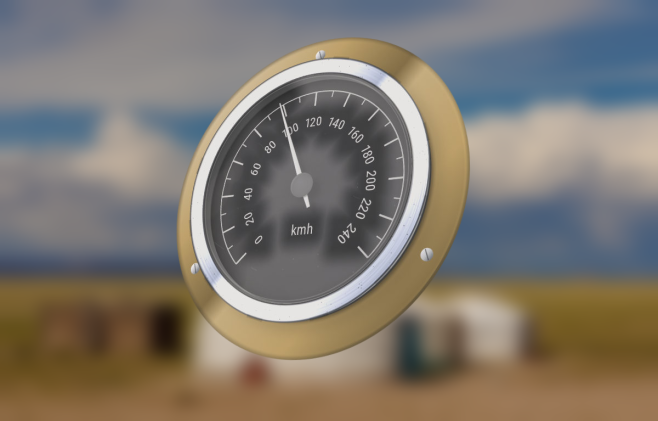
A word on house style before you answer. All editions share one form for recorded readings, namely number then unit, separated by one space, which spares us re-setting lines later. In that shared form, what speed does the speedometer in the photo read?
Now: 100 km/h
